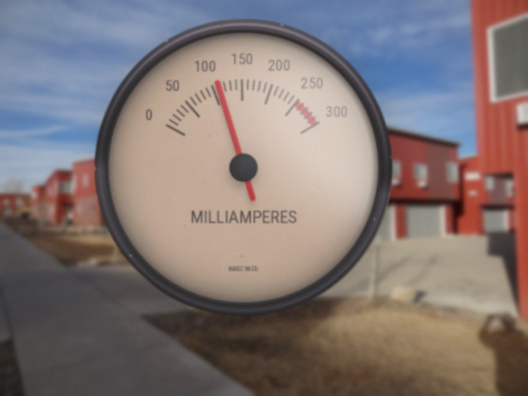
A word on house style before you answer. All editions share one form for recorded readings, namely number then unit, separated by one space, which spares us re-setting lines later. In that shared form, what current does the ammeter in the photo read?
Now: 110 mA
